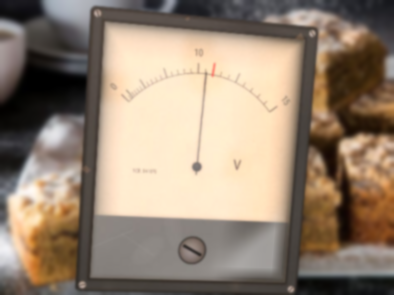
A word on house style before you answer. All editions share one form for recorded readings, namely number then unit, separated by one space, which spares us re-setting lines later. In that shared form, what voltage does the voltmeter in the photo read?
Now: 10.5 V
